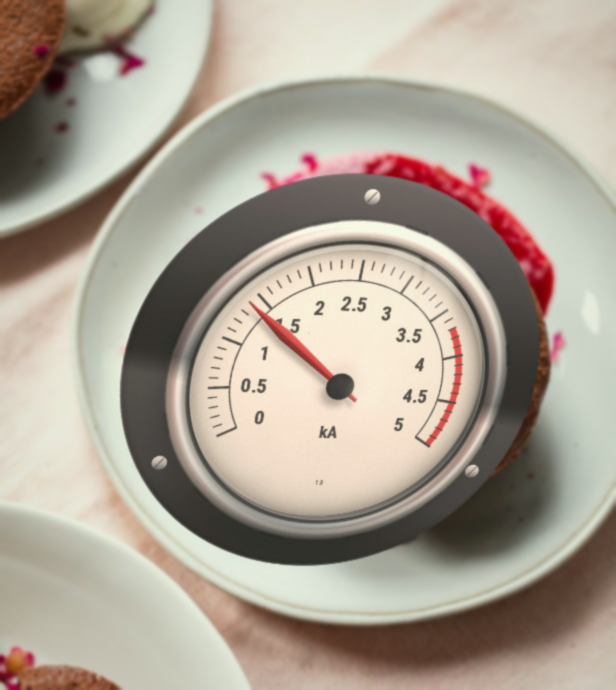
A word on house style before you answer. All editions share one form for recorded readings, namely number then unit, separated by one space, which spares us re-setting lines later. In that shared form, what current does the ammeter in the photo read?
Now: 1.4 kA
